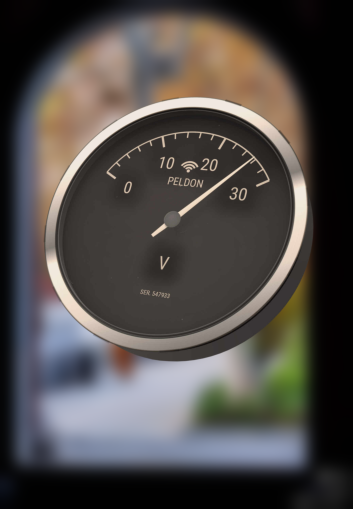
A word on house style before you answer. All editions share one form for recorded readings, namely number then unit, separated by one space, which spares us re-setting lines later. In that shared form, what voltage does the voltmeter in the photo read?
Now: 26 V
